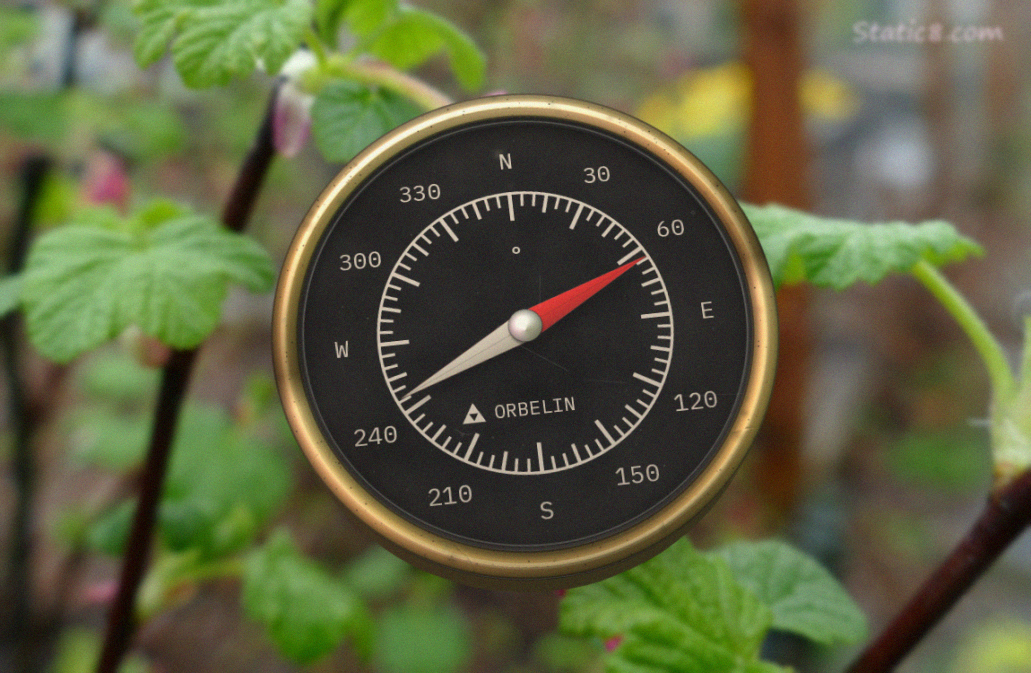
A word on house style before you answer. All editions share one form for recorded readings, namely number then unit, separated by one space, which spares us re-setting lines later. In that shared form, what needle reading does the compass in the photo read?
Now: 65 °
